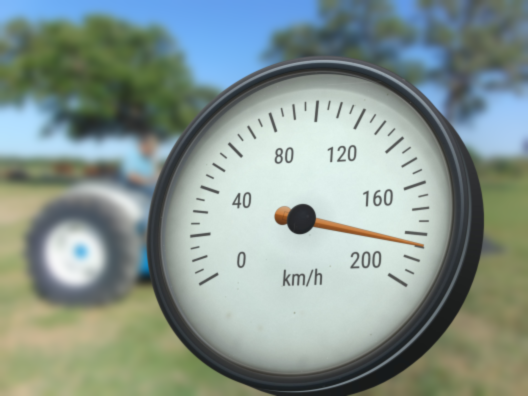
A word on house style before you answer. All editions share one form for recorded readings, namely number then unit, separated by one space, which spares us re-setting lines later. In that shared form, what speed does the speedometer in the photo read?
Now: 185 km/h
